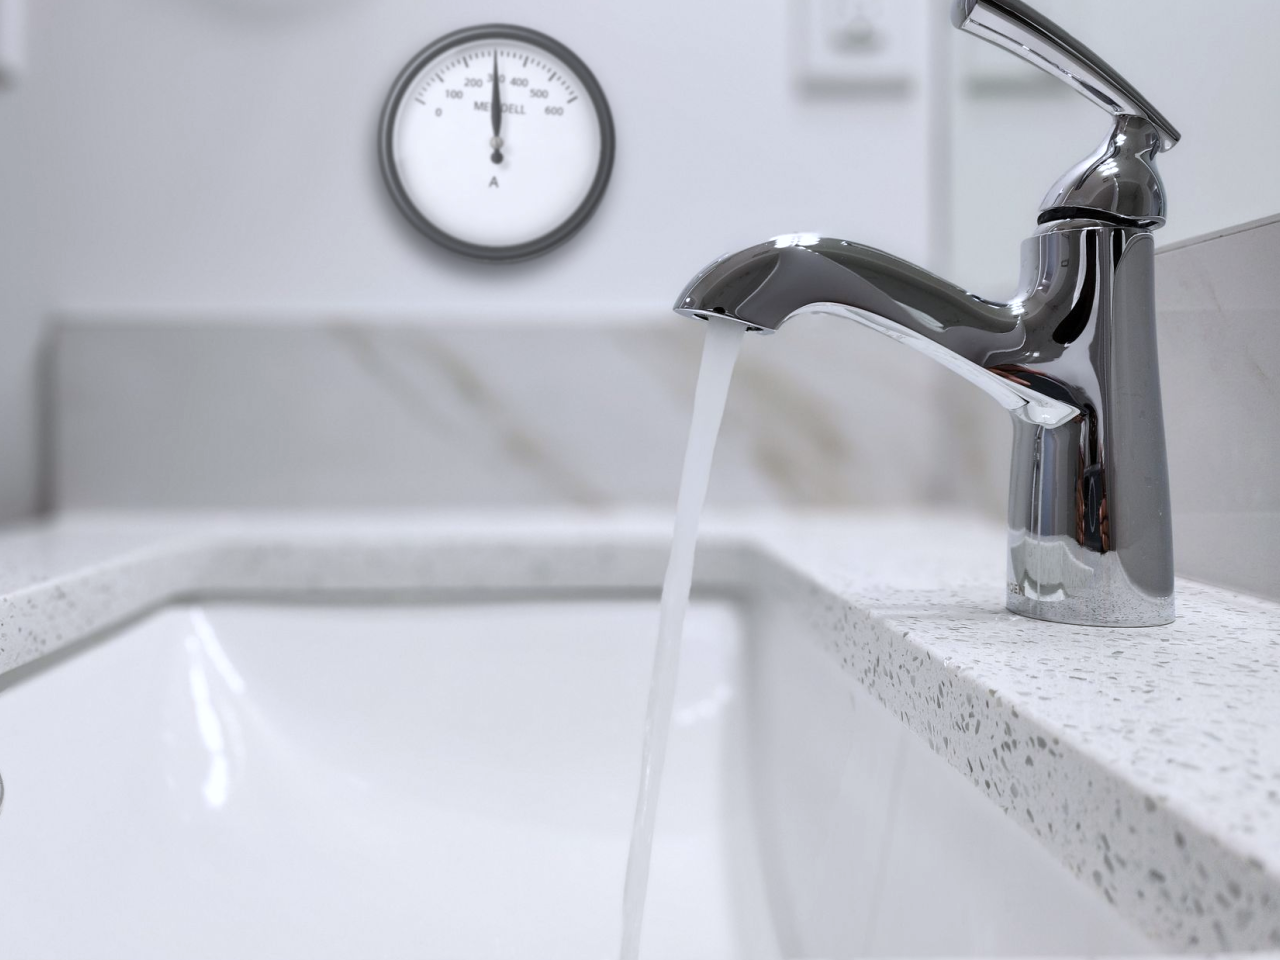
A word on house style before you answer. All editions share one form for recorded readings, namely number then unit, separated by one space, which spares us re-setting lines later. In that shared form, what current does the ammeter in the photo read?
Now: 300 A
